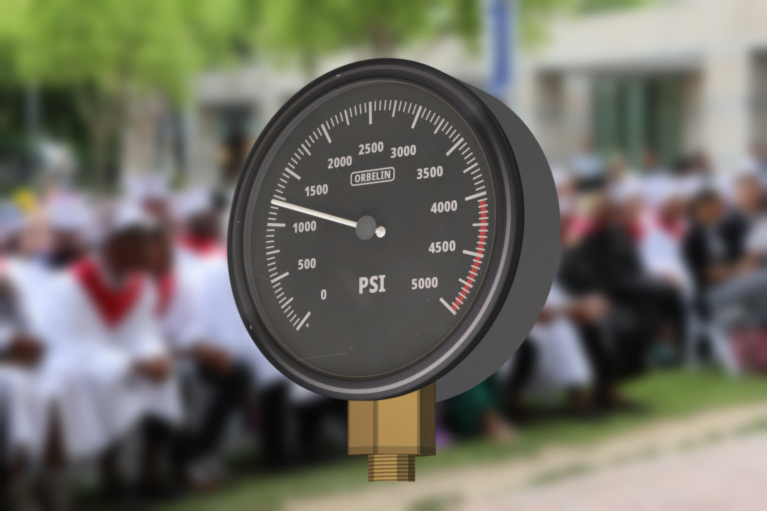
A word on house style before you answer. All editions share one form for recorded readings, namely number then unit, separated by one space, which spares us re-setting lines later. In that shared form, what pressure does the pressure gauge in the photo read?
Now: 1200 psi
